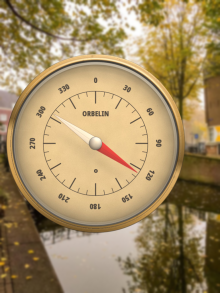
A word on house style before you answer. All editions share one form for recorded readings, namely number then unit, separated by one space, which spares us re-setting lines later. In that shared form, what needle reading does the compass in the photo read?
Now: 125 °
